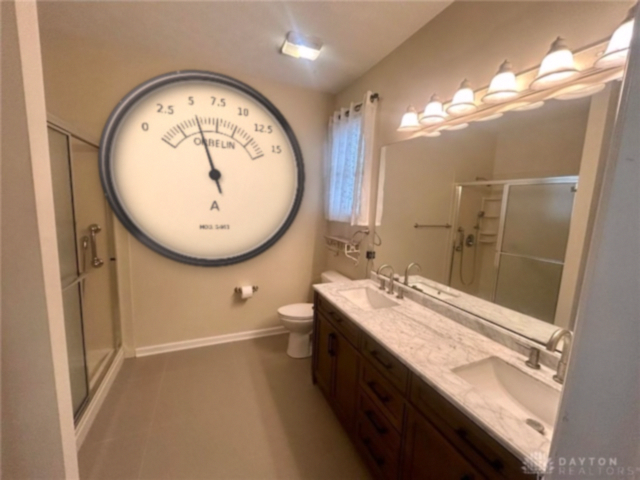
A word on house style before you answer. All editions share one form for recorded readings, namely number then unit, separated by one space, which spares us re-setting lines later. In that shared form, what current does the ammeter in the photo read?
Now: 5 A
